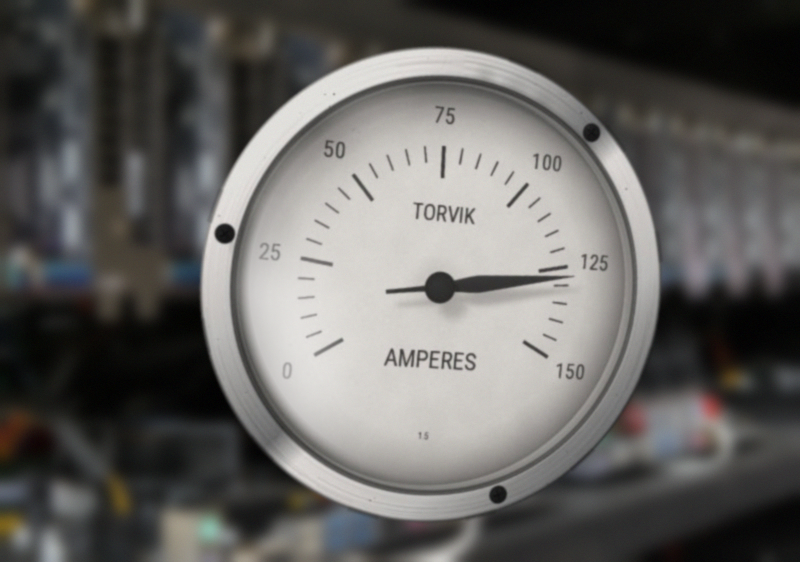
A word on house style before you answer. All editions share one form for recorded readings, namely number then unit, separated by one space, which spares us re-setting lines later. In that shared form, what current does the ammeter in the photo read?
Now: 127.5 A
